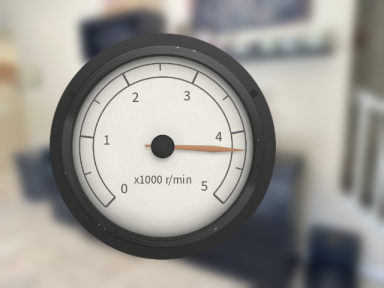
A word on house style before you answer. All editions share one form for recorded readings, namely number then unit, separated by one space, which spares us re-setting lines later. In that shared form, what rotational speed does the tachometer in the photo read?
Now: 4250 rpm
